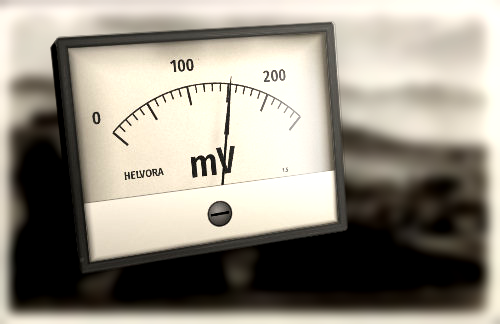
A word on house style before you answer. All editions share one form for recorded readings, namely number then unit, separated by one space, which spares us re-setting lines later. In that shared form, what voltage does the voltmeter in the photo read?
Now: 150 mV
